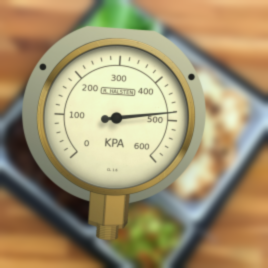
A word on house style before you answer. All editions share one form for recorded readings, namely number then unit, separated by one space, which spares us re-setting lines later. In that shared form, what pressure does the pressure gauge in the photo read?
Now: 480 kPa
